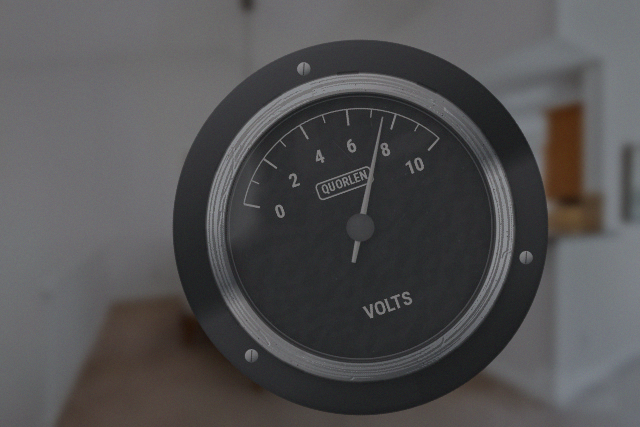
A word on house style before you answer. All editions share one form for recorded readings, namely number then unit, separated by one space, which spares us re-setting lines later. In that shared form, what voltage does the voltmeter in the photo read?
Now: 7.5 V
